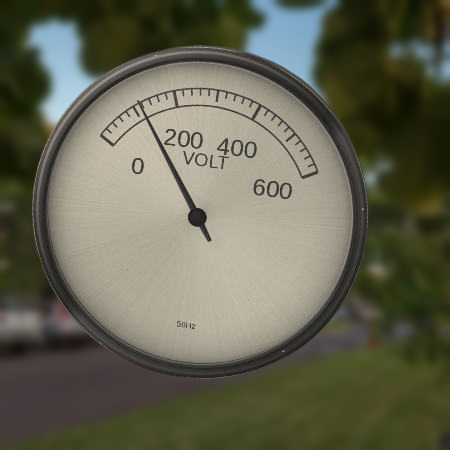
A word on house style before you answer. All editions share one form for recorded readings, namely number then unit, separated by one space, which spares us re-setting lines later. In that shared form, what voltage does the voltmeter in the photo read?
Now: 120 V
